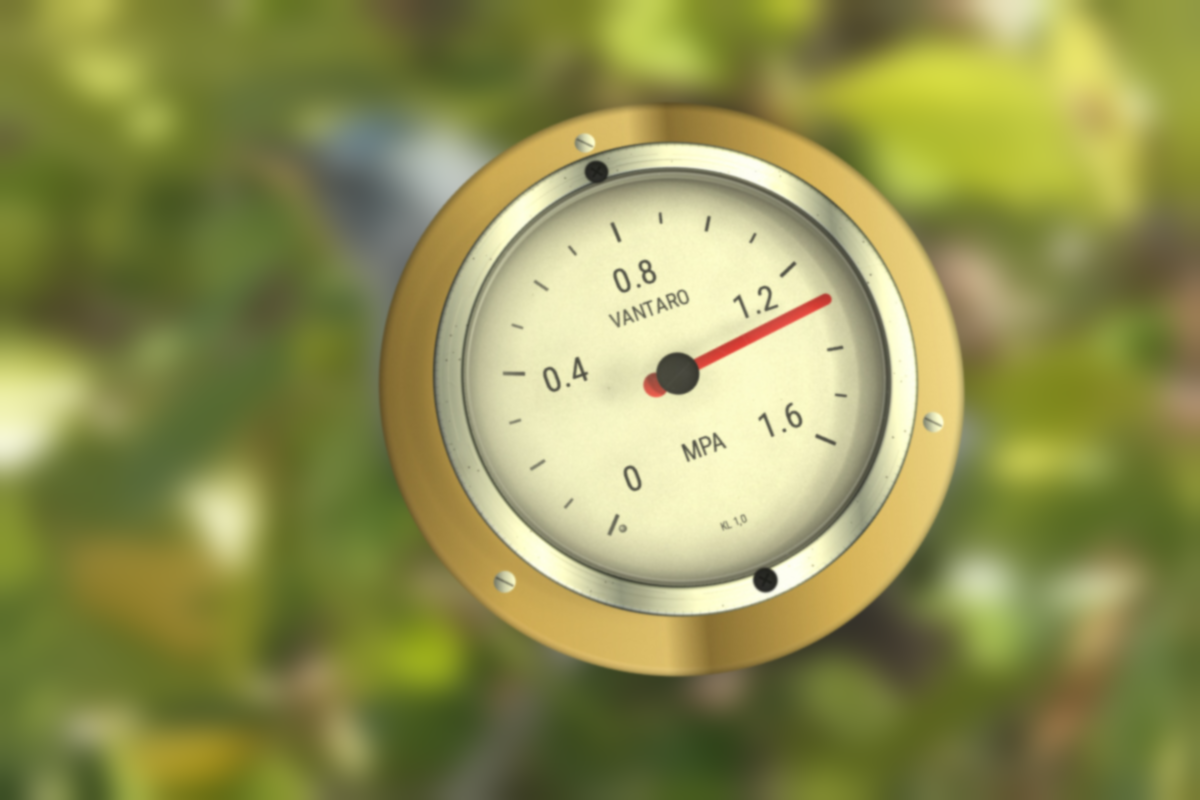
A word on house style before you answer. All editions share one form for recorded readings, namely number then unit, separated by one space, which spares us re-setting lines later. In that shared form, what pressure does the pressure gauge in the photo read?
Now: 1.3 MPa
